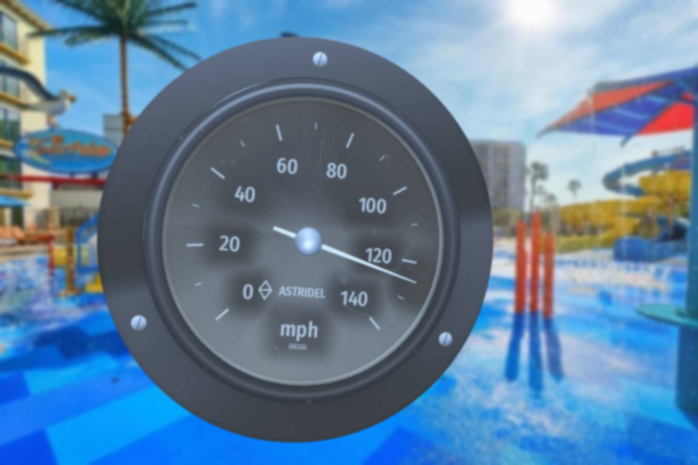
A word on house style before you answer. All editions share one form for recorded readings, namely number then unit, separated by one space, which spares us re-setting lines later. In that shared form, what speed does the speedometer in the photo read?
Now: 125 mph
